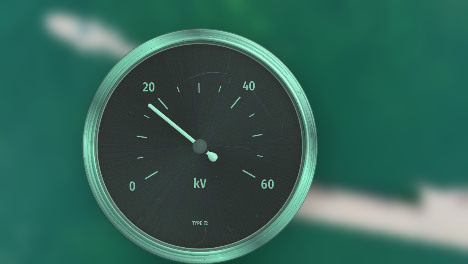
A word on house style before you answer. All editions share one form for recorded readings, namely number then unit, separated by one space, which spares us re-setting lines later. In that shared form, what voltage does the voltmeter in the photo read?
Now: 17.5 kV
